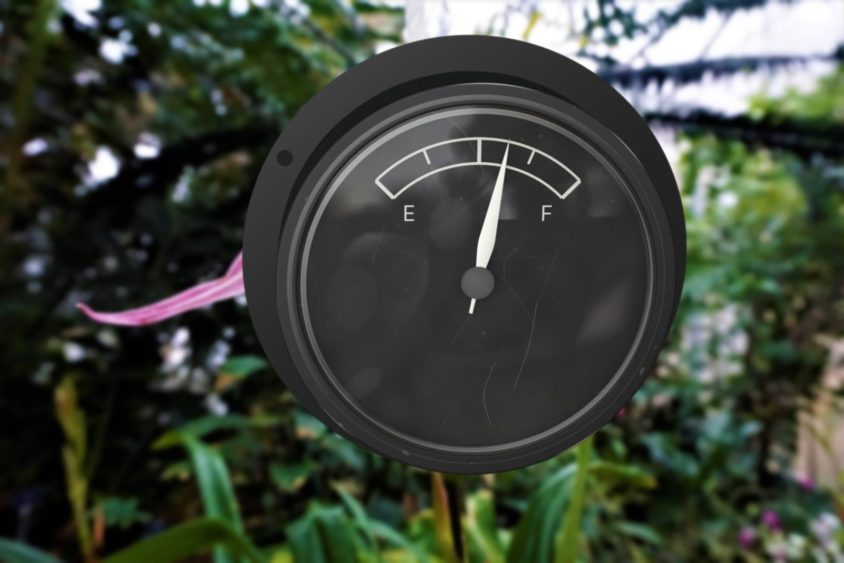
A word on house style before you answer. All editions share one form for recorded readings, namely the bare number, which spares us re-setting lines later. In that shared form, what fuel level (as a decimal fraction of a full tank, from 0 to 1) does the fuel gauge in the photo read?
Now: 0.625
